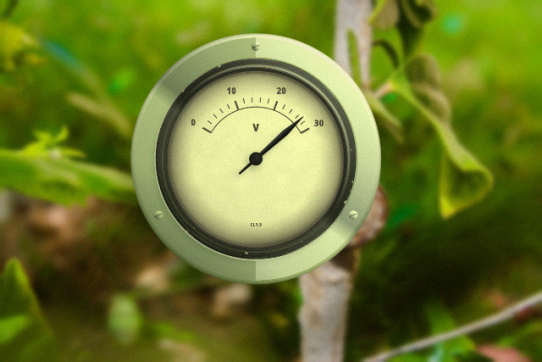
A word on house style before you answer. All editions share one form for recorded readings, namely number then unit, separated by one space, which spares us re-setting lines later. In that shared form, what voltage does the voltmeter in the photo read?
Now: 27 V
